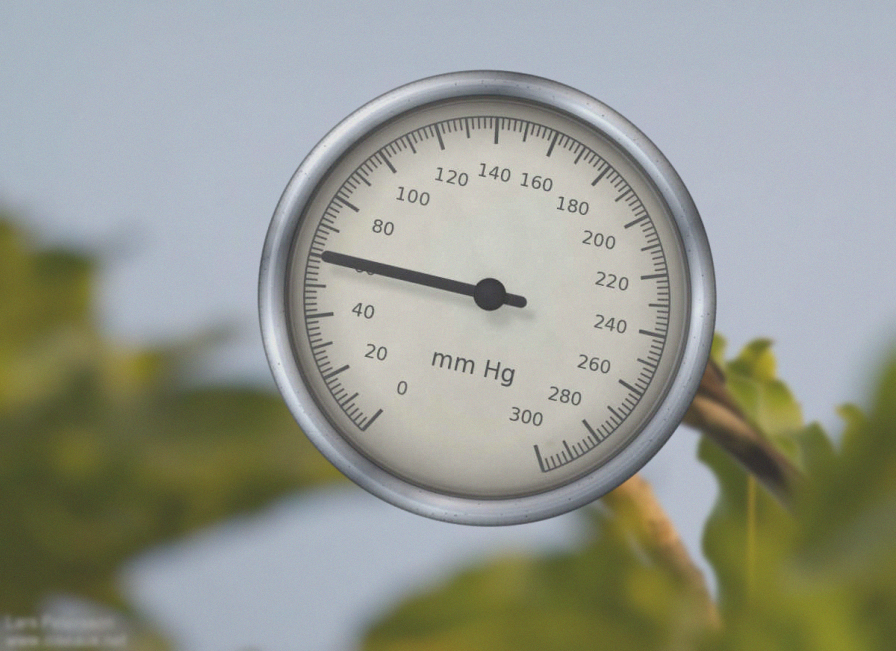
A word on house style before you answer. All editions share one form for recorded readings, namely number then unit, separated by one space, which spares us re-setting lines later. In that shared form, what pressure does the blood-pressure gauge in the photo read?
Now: 60 mmHg
